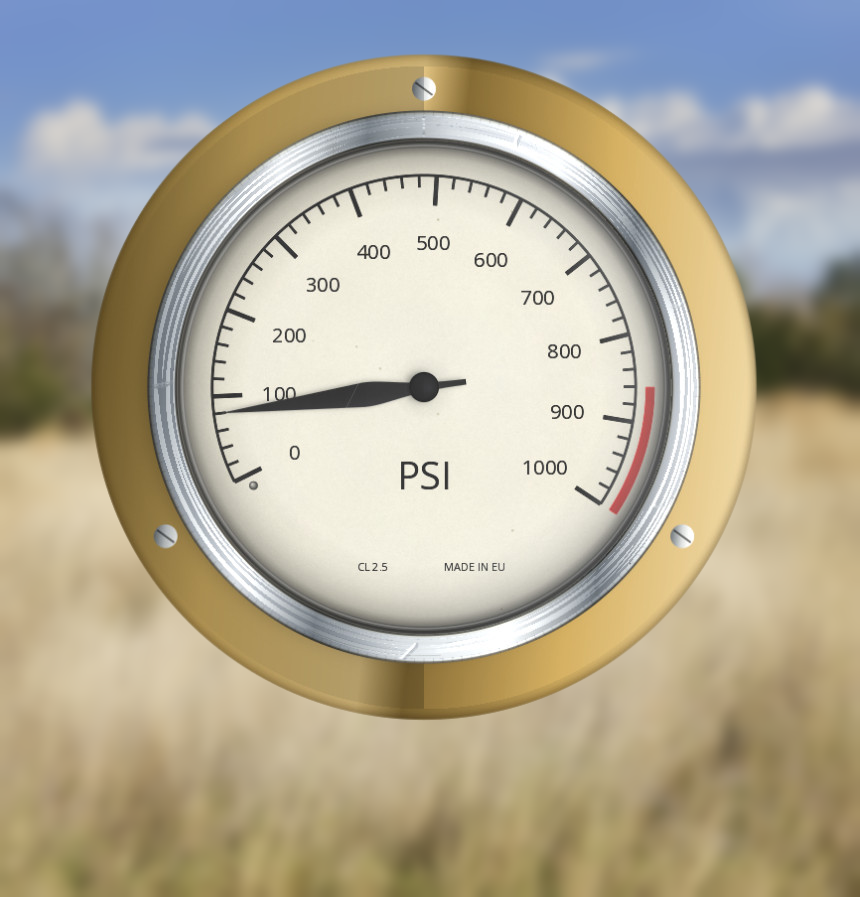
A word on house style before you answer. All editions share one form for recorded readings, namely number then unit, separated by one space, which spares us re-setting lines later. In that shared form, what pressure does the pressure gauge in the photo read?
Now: 80 psi
